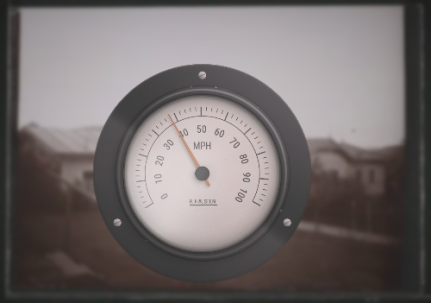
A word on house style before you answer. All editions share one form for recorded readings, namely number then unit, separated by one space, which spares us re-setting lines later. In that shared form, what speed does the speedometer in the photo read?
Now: 38 mph
